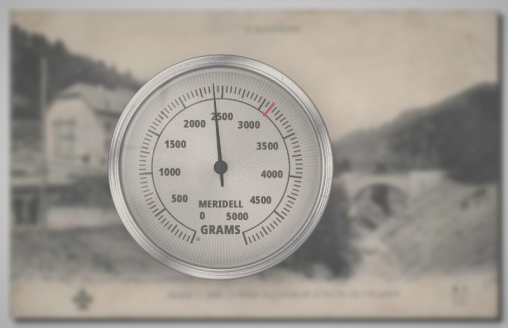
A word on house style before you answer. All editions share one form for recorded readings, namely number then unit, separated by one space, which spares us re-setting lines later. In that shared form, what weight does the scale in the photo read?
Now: 2400 g
